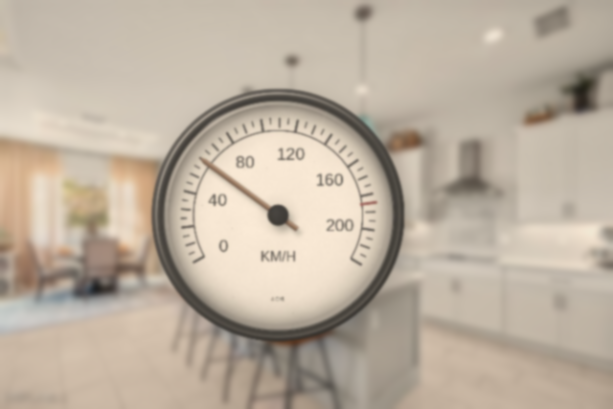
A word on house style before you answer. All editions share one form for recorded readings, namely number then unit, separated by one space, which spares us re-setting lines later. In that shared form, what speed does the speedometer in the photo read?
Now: 60 km/h
